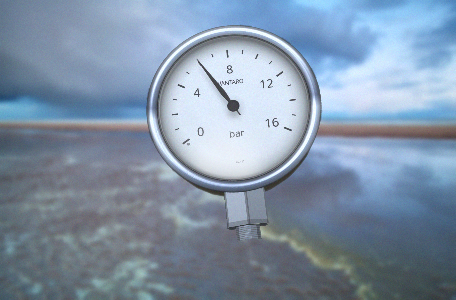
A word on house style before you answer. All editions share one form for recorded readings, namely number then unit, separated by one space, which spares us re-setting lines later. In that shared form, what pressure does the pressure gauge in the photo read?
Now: 6 bar
